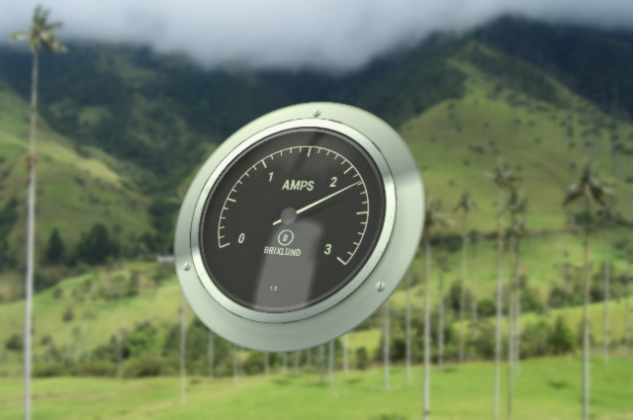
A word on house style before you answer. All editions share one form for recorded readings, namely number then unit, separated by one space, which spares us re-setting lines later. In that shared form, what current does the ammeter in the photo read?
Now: 2.2 A
